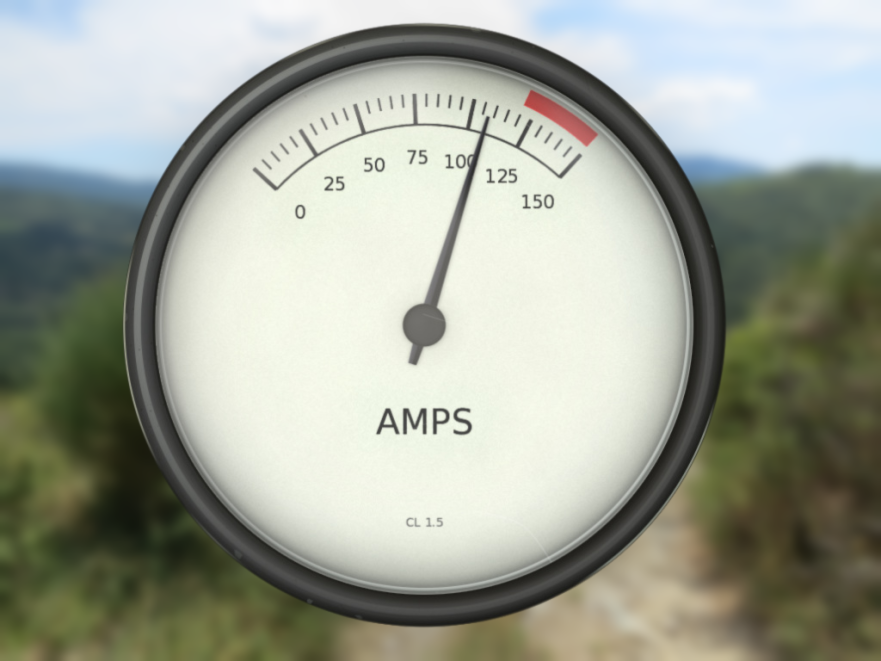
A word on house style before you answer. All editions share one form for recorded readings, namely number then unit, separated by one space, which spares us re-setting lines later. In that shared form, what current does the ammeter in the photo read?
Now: 107.5 A
